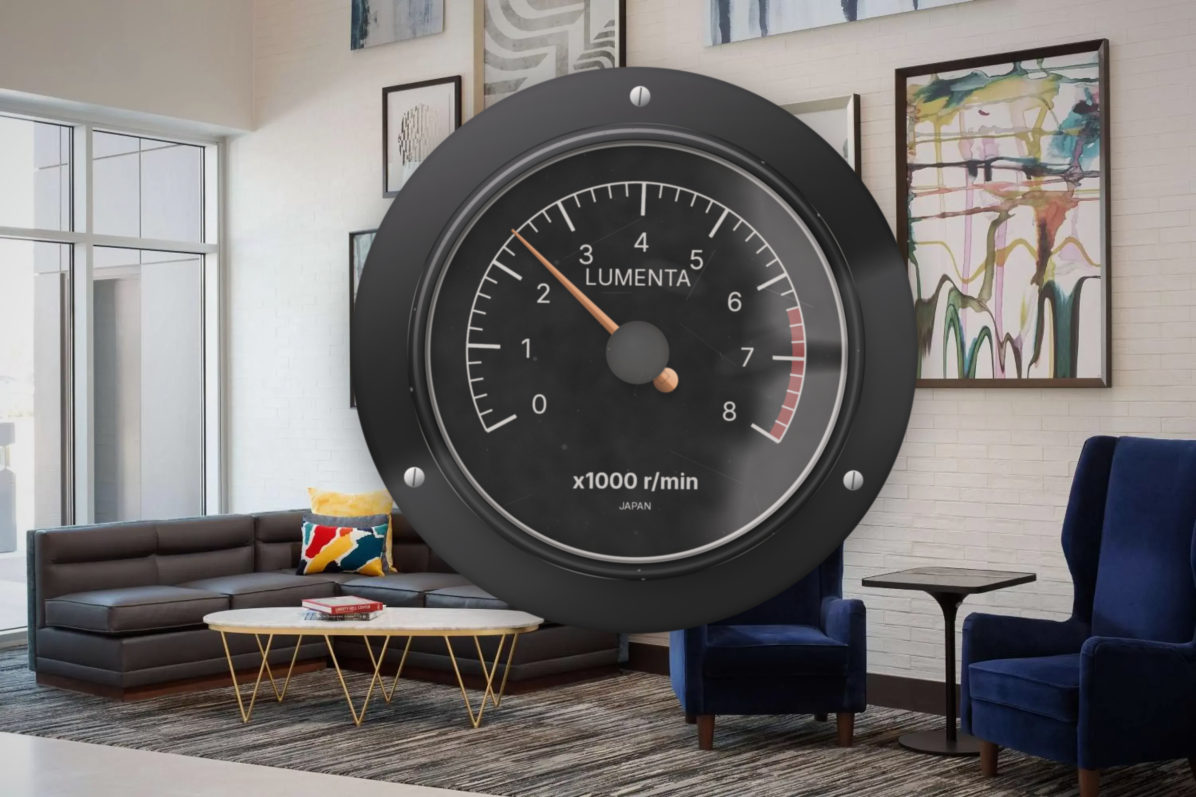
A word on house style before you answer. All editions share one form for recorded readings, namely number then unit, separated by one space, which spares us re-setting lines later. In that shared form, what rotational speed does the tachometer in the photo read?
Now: 2400 rpm
